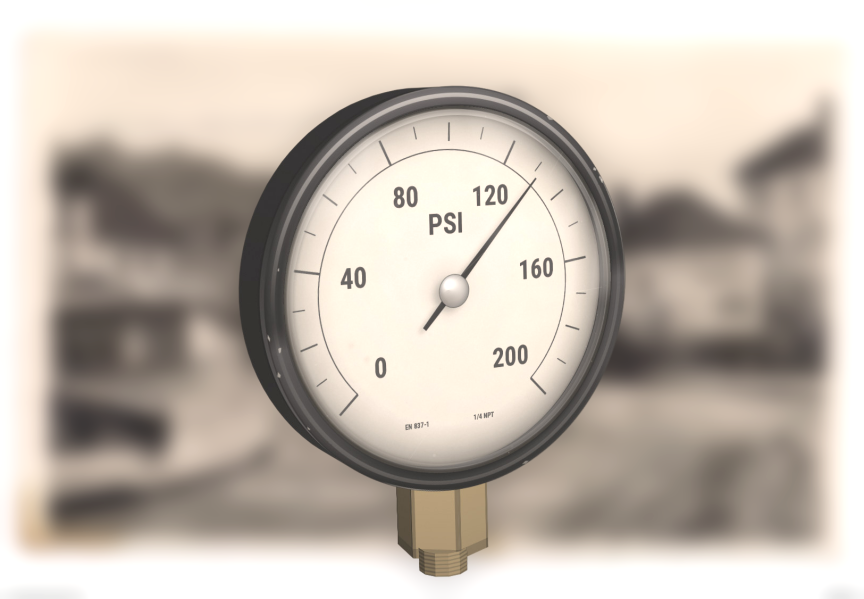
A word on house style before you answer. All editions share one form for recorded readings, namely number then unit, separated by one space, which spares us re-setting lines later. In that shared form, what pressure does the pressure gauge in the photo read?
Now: 130 psi
